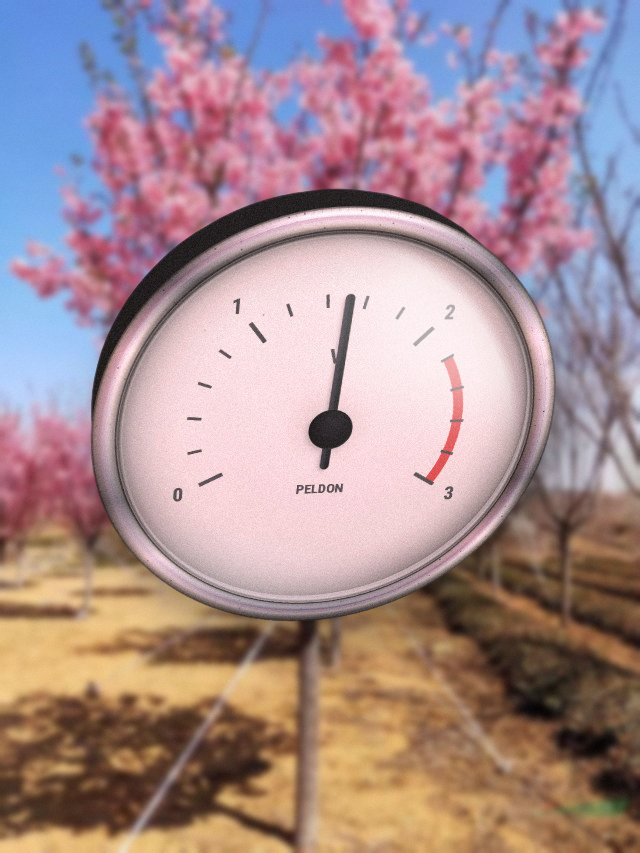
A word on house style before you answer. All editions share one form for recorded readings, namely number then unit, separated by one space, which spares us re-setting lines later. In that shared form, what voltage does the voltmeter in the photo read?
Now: 1.5 V
